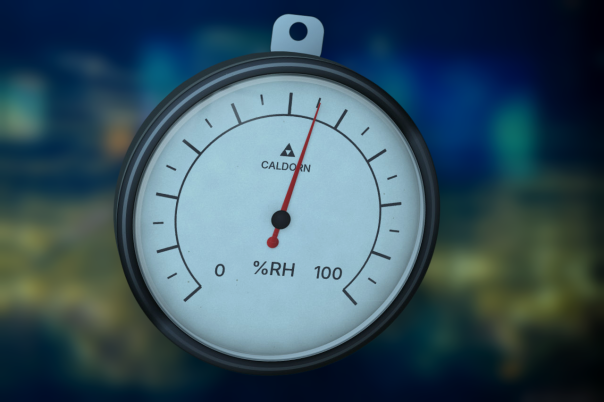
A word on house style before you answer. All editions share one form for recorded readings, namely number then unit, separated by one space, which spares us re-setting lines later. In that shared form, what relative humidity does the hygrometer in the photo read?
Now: 55 %
